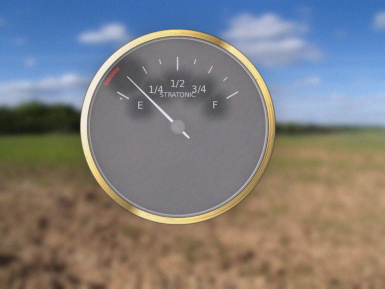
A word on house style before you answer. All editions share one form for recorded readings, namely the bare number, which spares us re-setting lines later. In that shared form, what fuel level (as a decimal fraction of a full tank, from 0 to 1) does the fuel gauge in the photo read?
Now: 0.125
